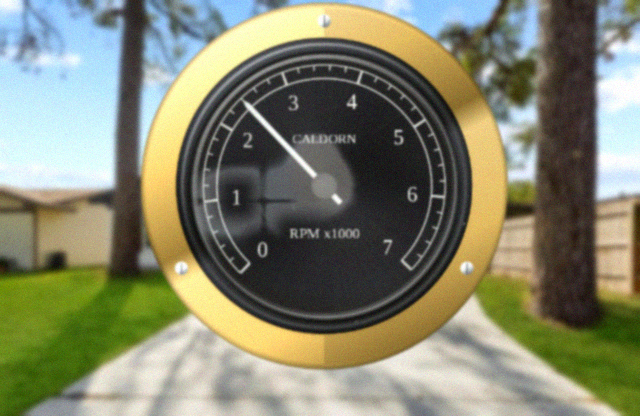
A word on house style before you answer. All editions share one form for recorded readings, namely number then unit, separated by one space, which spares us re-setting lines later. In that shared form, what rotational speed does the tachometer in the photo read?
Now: 2400 rpm
